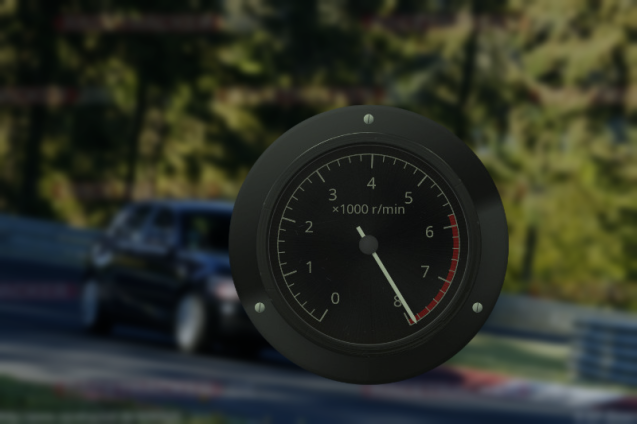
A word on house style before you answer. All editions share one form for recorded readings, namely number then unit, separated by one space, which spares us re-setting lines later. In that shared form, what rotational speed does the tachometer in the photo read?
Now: 7900 rpm
